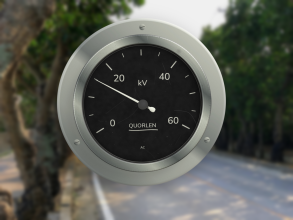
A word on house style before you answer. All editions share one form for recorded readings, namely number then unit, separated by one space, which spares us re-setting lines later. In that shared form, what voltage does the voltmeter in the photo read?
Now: 15 kV
